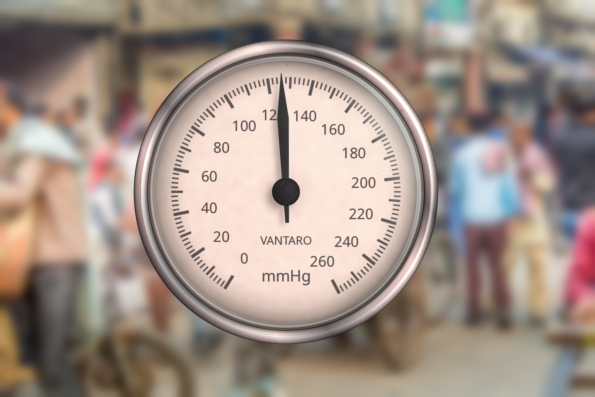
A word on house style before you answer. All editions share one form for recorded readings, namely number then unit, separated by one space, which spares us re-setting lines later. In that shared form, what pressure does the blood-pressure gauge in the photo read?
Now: 126 mmHg
